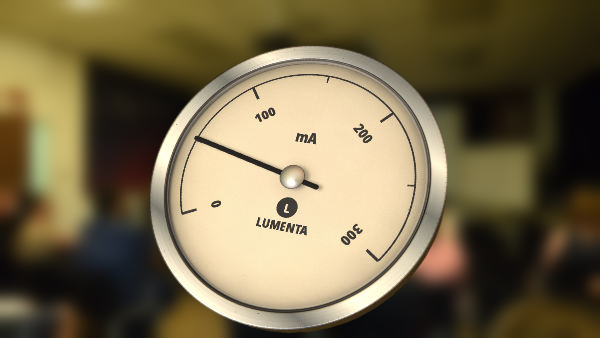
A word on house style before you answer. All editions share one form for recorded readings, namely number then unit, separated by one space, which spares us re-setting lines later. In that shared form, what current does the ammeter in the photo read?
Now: 50 mA
